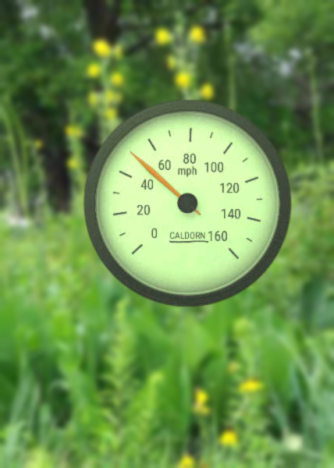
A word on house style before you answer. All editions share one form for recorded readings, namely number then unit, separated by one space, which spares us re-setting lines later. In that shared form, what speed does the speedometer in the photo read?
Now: 50 mph
